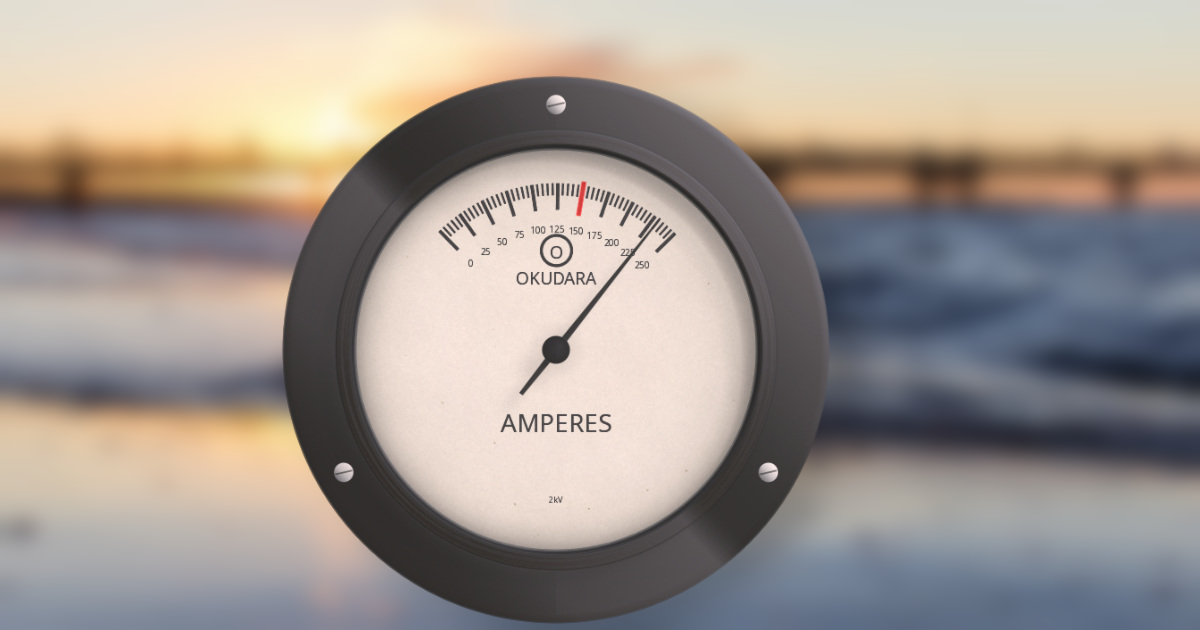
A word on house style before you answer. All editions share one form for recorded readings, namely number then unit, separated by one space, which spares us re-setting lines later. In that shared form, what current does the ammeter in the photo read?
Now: 230 A
